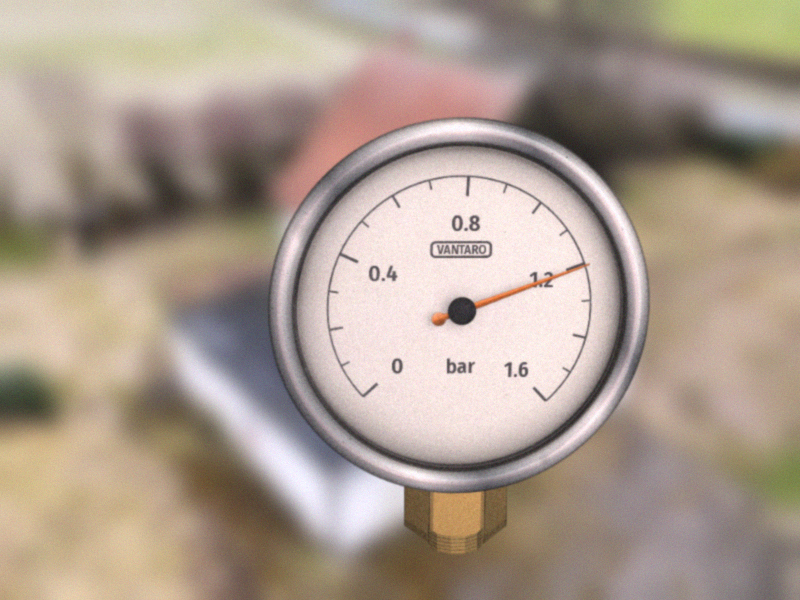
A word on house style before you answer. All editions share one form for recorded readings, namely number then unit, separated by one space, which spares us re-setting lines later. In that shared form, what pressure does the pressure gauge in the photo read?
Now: 1.2 bar
